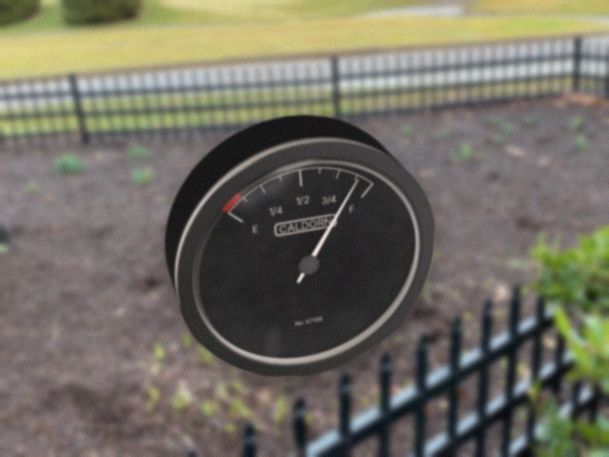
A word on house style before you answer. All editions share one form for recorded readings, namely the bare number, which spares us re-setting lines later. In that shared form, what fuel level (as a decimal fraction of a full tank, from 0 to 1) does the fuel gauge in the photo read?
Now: 0.875
